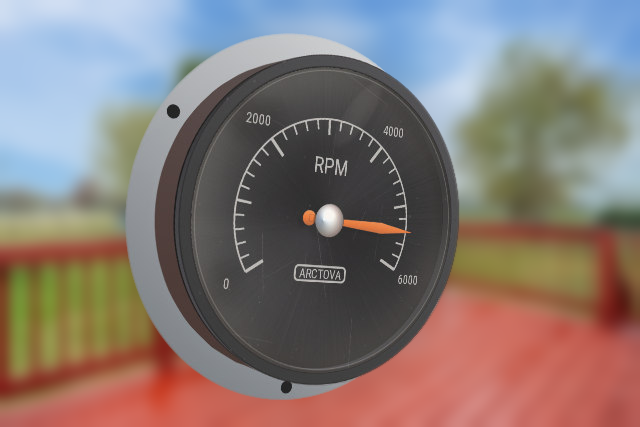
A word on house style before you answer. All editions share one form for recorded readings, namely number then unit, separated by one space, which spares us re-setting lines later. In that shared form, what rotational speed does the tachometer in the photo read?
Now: 5400 rpm
